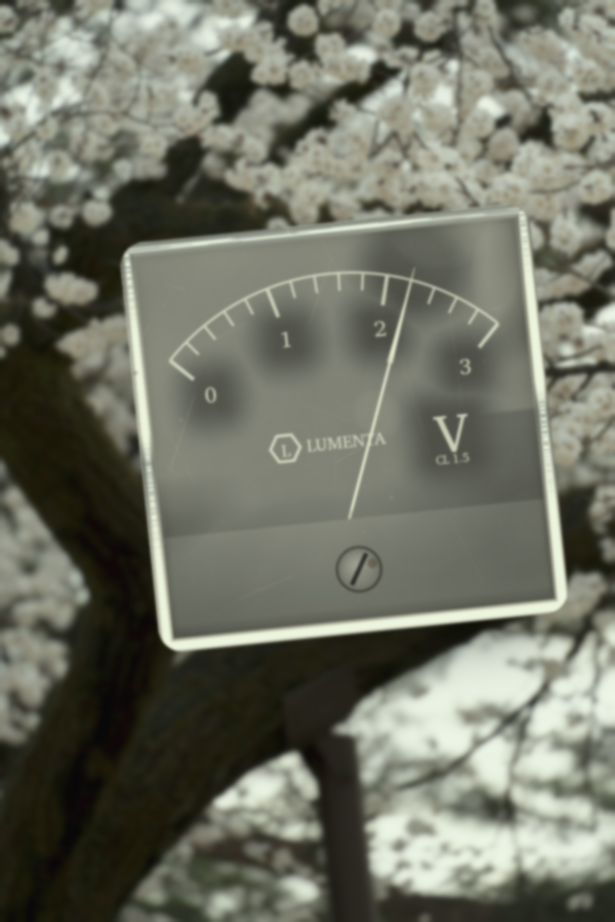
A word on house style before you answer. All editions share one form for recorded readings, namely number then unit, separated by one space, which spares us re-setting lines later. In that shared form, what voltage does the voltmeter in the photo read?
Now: 2.2 V
